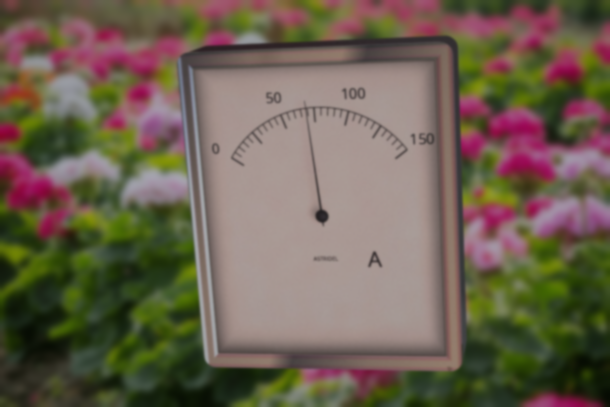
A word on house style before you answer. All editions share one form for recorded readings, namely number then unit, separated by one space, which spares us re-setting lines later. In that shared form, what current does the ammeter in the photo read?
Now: 70 A
